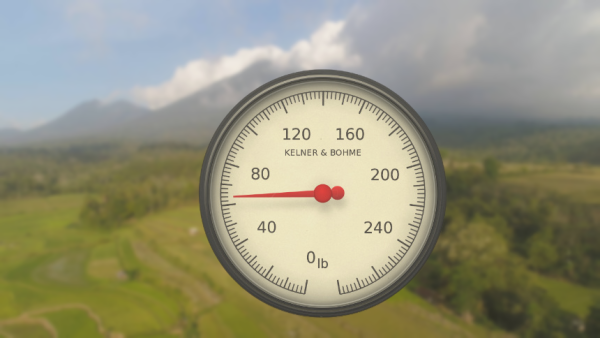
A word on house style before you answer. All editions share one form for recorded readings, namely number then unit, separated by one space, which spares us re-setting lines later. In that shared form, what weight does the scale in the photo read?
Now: 64 lb
